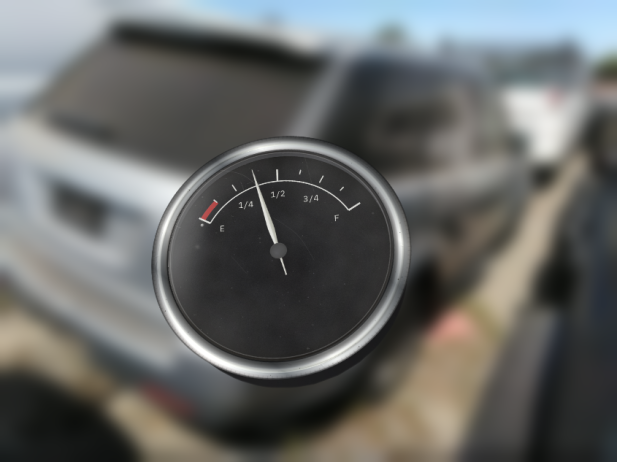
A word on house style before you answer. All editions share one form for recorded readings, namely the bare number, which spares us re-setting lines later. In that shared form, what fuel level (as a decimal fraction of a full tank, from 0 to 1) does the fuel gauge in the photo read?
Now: 0.375
